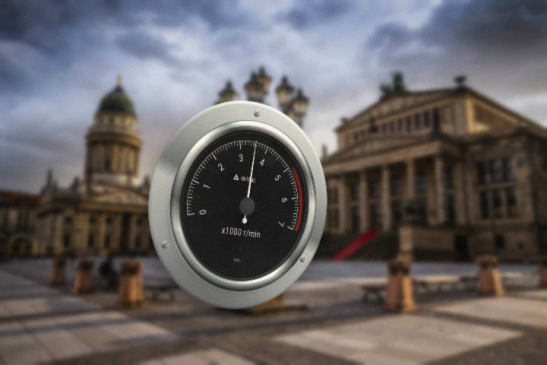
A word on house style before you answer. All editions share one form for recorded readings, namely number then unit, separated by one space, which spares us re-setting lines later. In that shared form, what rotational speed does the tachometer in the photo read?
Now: 3500 rpm
